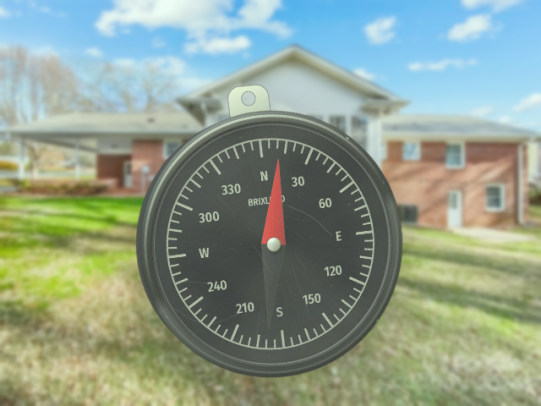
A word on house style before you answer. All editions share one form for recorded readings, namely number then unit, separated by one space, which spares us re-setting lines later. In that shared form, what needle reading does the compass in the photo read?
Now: 10 °
